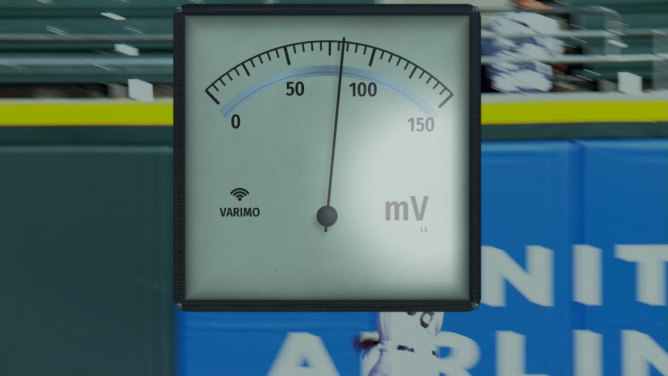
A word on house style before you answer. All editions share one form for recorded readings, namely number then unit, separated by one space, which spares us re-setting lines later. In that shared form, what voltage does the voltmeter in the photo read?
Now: 82.5 mV
